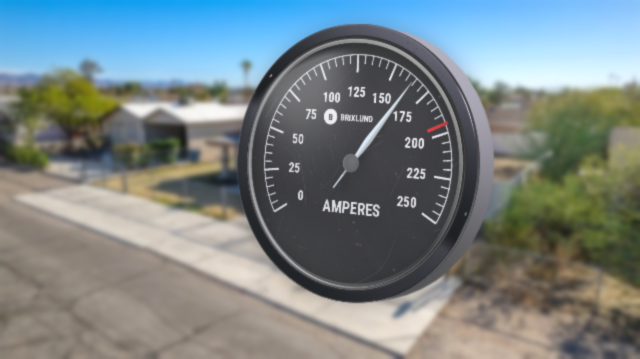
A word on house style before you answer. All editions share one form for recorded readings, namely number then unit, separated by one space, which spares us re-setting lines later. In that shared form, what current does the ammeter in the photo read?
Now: 165 A
